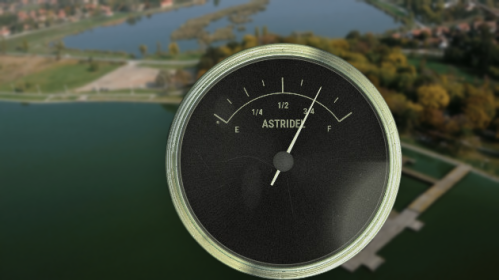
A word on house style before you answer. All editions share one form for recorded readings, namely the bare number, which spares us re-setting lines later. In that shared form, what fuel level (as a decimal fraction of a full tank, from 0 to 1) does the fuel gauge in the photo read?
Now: 0.75
